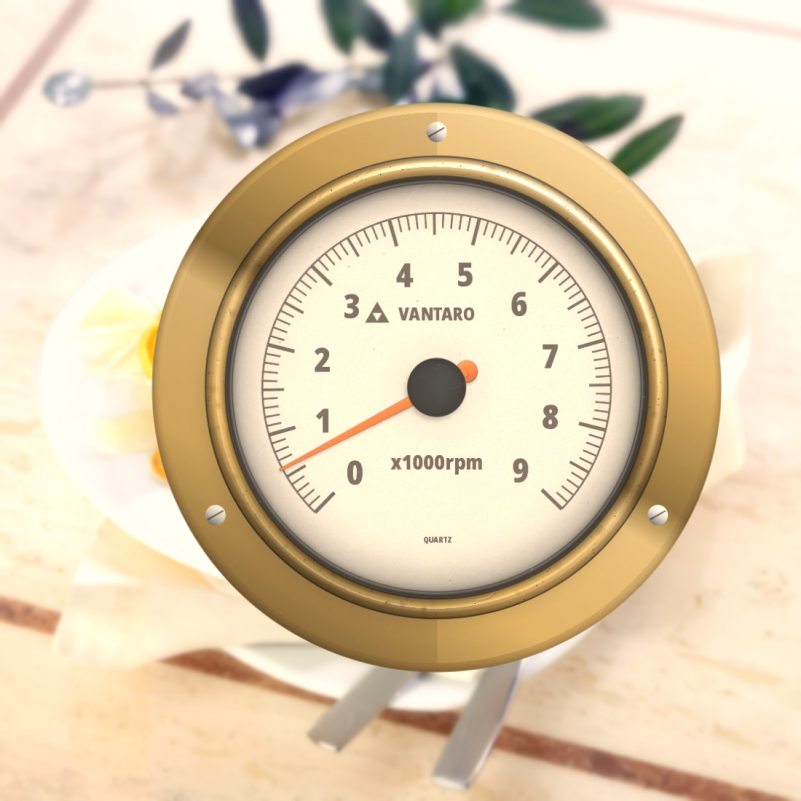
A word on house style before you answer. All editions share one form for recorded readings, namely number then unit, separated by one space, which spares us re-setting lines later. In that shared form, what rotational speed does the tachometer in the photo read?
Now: 600 rpm
